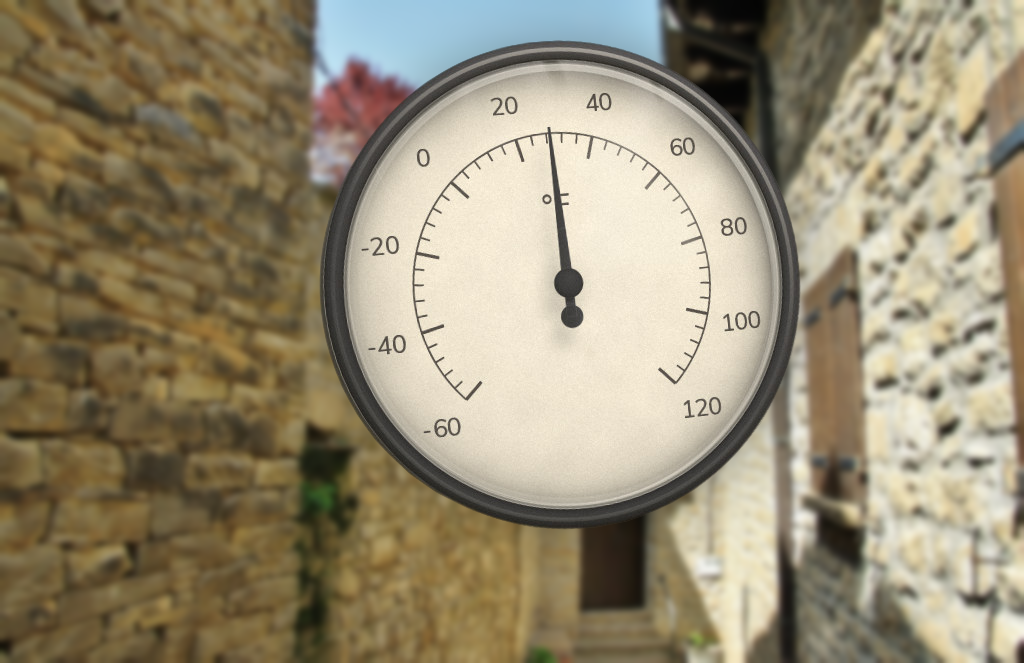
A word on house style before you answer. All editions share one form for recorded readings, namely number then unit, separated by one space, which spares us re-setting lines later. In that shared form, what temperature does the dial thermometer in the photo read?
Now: 28 °F
